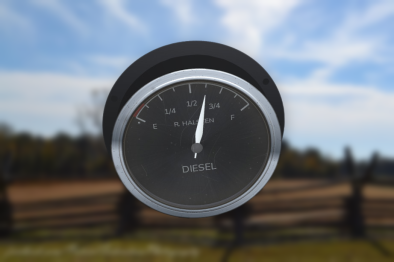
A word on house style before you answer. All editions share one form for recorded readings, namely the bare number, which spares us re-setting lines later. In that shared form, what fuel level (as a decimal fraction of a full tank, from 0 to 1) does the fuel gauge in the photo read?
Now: 0.625
